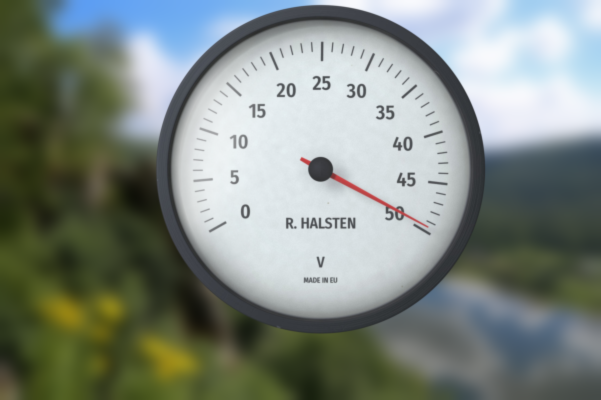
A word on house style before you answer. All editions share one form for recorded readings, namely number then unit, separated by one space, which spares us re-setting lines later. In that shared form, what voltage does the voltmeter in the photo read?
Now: 49.5 V
